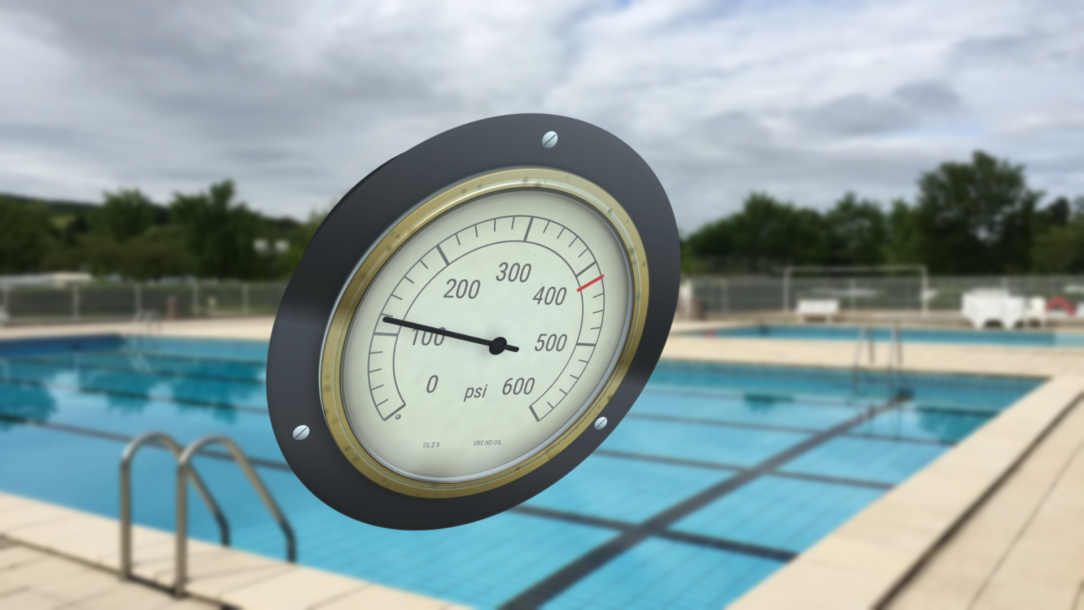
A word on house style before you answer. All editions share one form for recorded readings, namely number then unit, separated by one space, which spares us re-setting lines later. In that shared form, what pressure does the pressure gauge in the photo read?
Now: 120 psi
